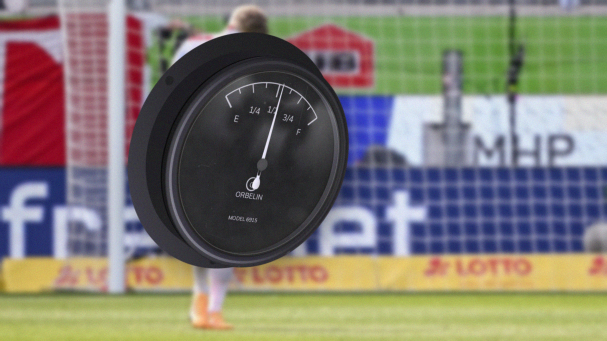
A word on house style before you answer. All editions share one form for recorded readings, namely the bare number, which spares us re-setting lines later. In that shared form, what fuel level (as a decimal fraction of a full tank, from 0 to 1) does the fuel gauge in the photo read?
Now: 0.5
